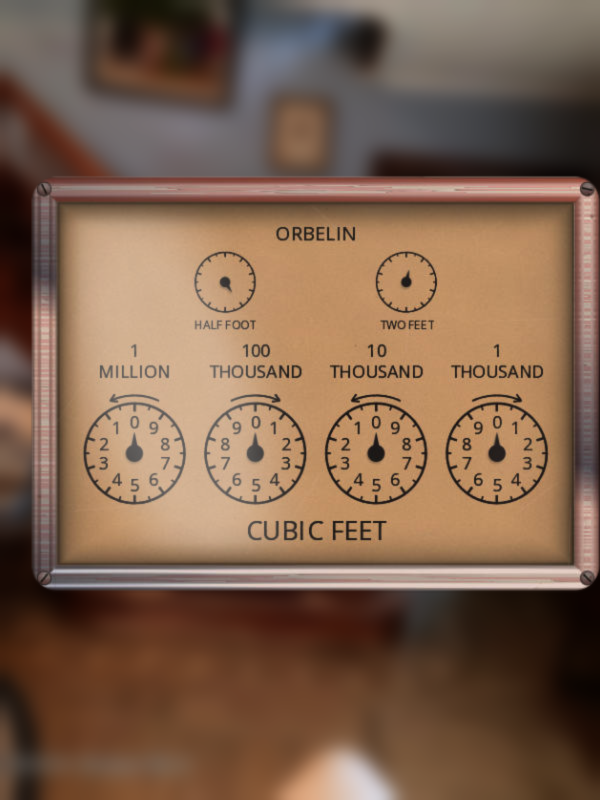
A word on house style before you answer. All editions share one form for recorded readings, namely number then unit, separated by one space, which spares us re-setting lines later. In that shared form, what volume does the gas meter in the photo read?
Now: 0 ft³
